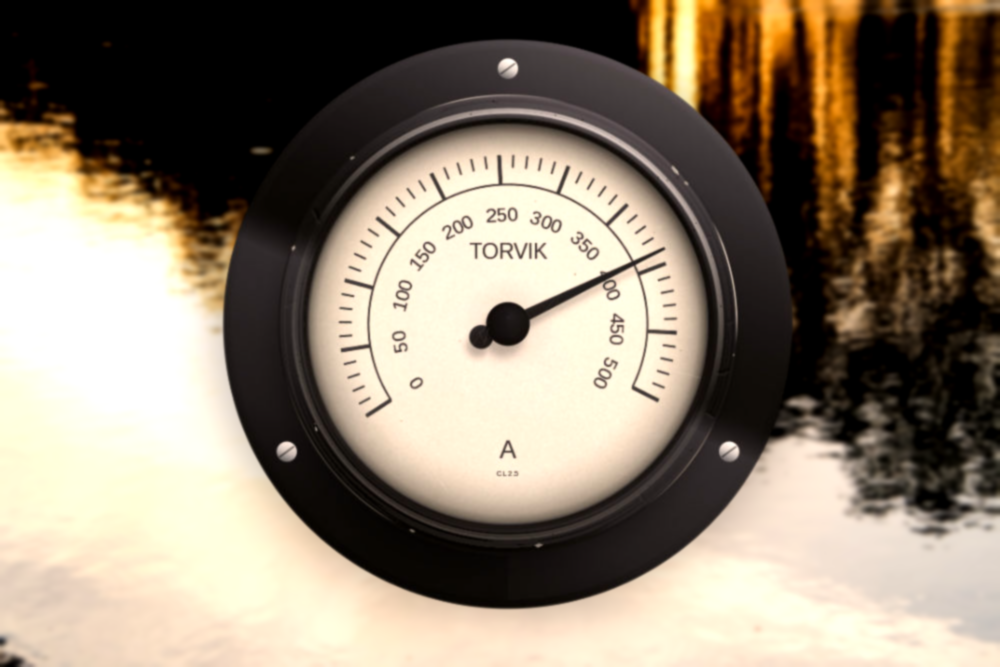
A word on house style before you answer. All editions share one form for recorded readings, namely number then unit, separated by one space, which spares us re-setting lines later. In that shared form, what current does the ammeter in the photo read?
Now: 390 A
